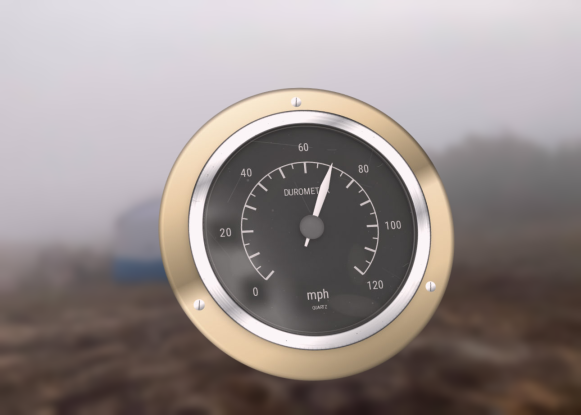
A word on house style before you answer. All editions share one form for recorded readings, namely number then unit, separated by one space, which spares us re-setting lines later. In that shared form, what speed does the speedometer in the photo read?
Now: 70 mph
